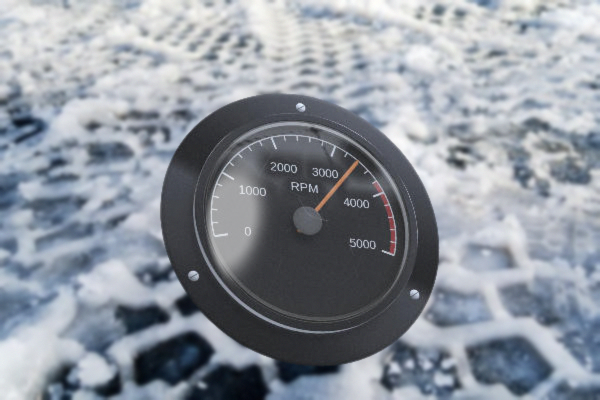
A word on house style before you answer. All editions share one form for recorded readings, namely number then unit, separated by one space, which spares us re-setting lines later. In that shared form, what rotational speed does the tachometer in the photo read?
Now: 3400 rpm
